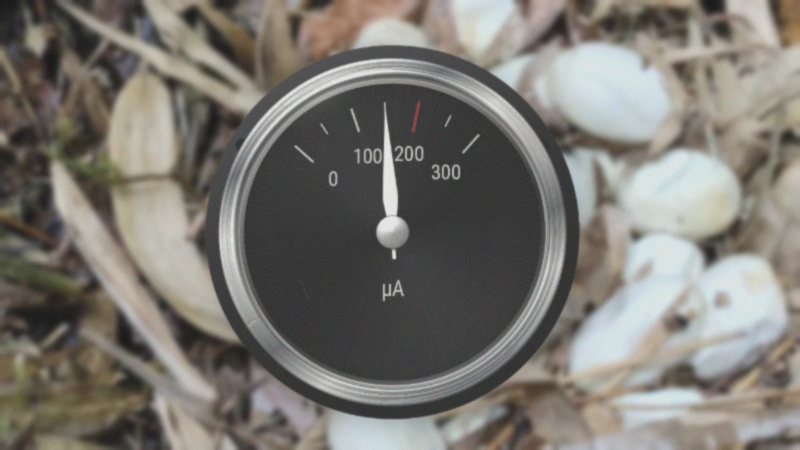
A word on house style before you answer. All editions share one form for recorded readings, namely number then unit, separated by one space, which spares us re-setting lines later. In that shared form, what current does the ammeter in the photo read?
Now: 150 µA
